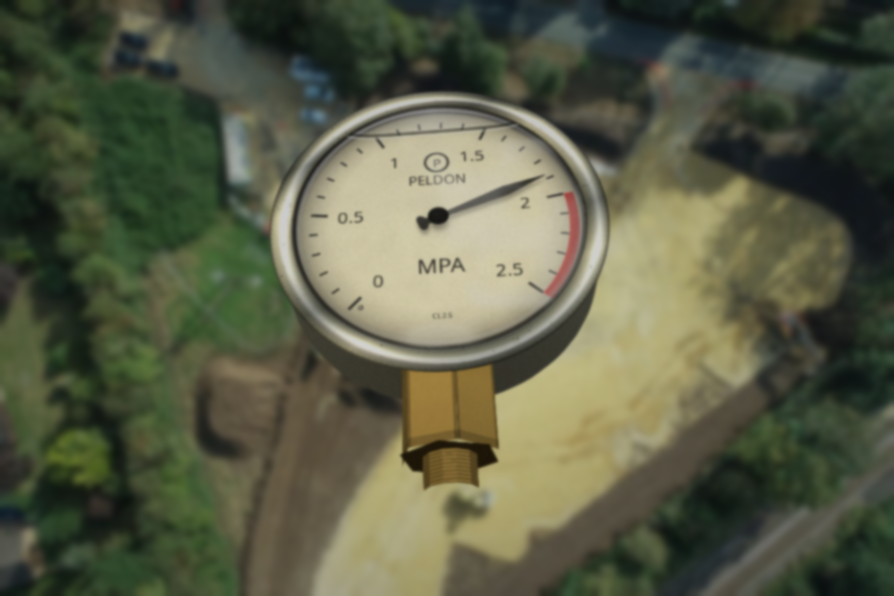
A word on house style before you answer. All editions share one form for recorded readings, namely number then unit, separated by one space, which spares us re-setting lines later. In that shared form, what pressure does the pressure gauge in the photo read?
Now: 1.9 MPa
